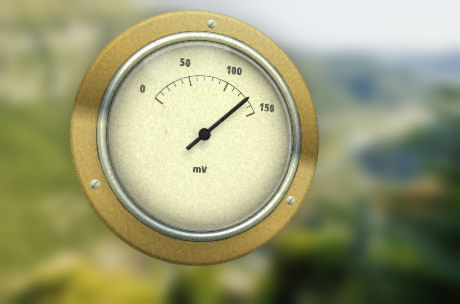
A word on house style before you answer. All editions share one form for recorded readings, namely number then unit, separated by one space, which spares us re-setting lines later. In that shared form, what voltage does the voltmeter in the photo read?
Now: 130 mV
